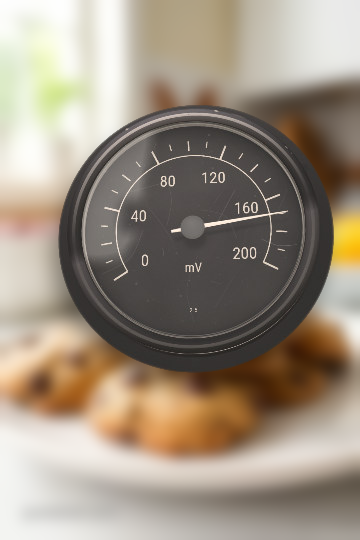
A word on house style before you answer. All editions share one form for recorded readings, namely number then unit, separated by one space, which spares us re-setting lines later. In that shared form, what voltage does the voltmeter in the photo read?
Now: 170 mV
